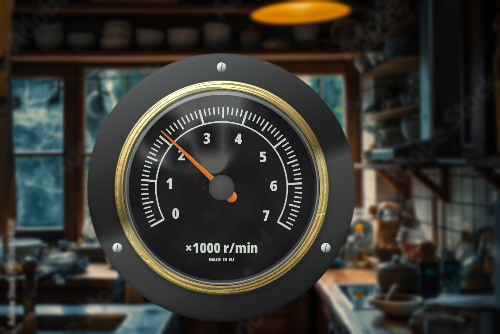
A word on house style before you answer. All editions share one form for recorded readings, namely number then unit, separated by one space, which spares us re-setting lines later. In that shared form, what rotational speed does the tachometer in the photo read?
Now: 2100 rpm
